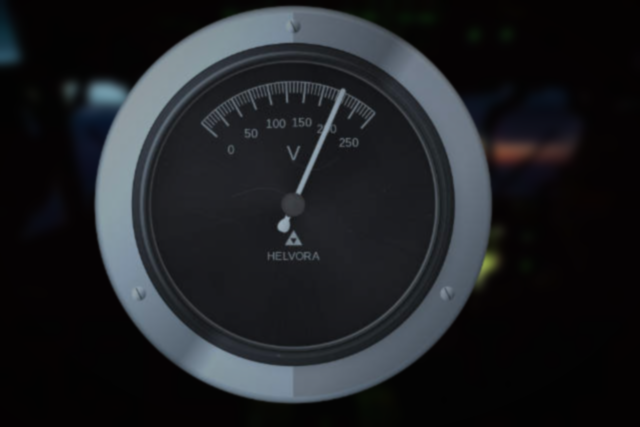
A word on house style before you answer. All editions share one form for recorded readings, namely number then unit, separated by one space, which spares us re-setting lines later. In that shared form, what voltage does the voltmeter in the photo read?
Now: 200 V
